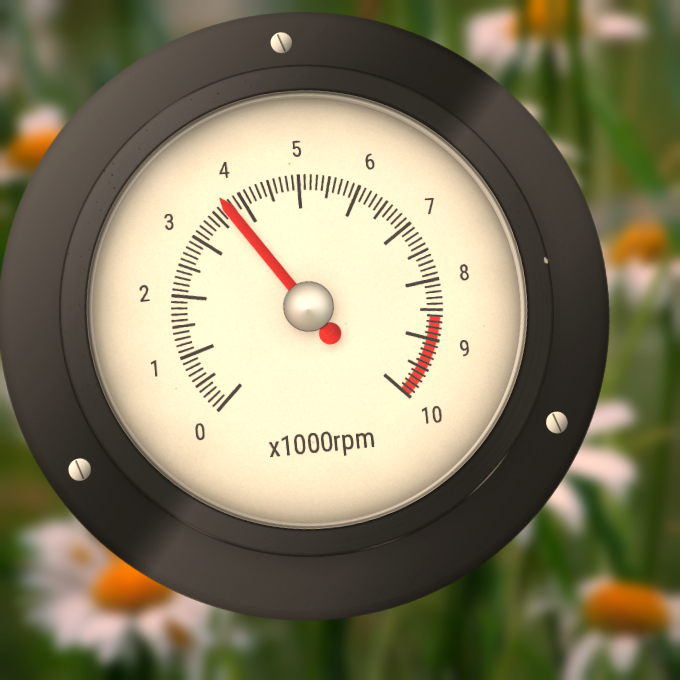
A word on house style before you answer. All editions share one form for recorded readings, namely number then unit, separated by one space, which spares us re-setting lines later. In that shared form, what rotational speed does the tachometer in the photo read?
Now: 3700 rpm
